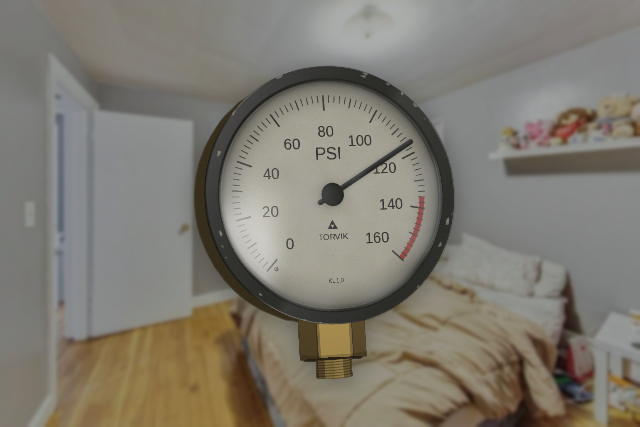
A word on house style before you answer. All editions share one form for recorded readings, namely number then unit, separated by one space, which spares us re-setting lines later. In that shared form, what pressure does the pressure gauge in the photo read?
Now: 116 psi
